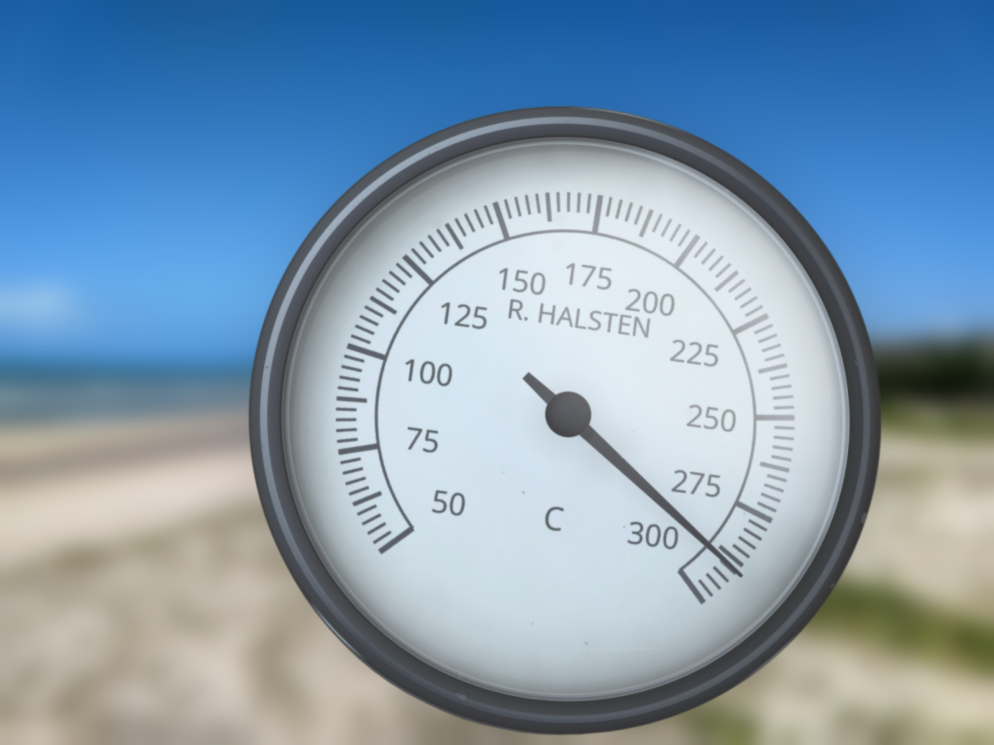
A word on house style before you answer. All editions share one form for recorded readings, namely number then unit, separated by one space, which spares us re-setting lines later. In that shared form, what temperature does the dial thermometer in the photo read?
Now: 290 °C
